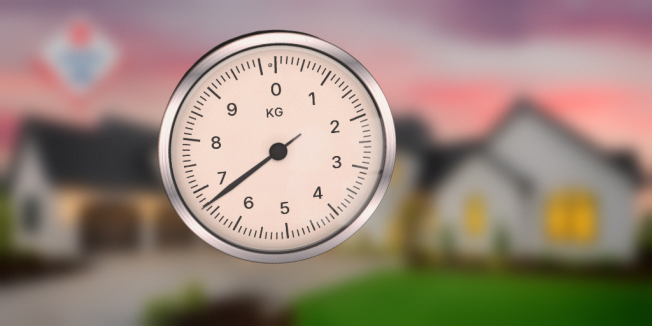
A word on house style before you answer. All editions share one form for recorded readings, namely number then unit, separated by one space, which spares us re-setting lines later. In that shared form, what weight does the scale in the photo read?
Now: 6.7 kg
